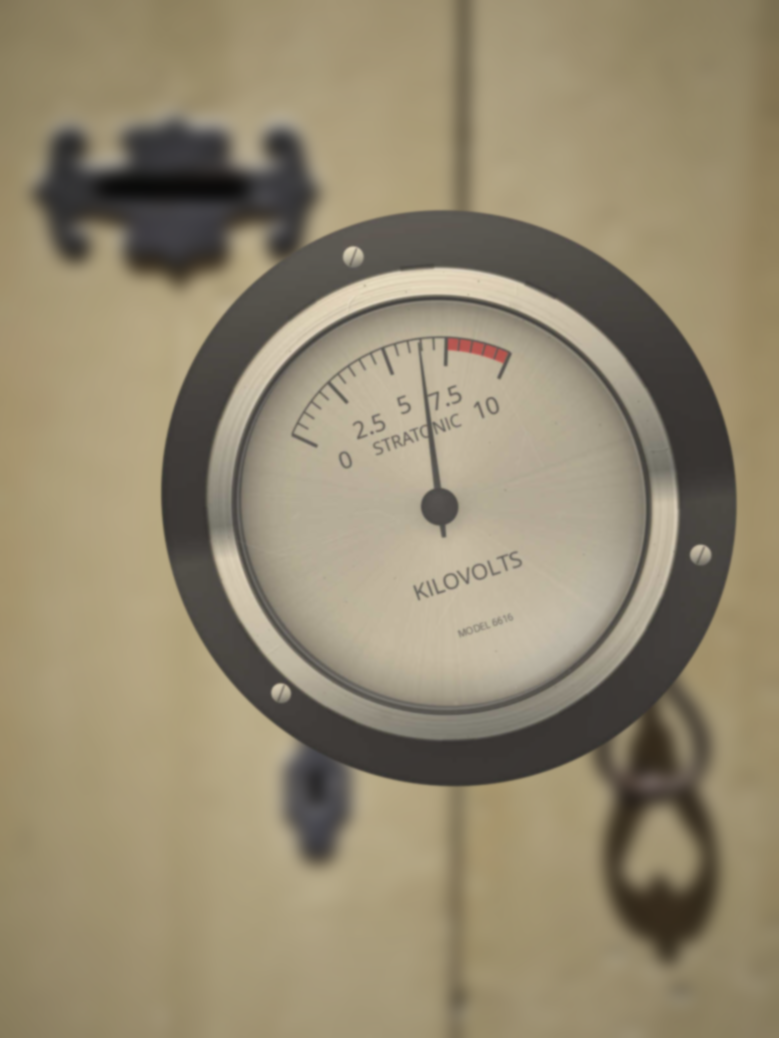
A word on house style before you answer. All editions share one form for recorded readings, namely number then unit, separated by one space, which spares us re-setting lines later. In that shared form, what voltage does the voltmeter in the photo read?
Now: 6.5 kV
